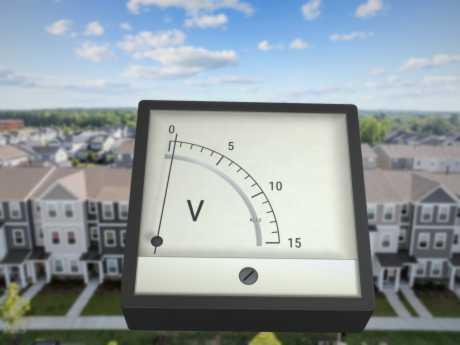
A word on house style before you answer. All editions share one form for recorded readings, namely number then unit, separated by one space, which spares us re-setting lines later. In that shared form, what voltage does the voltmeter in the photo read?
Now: 0.5 V
